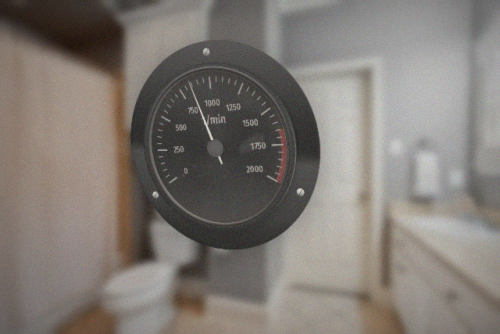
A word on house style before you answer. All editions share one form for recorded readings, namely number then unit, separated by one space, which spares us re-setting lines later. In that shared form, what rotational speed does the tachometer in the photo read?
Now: 850 rpm
